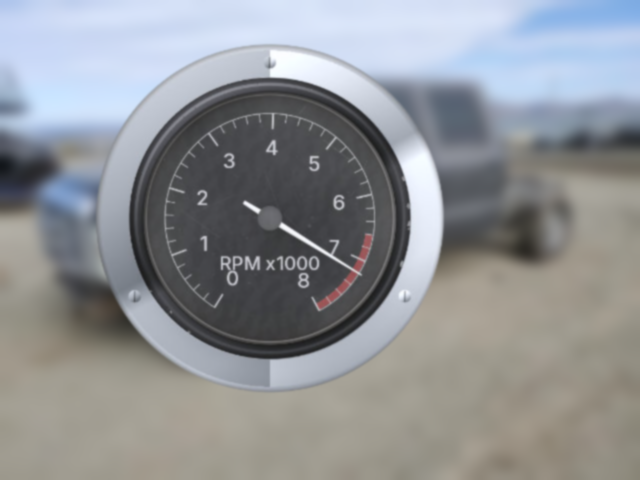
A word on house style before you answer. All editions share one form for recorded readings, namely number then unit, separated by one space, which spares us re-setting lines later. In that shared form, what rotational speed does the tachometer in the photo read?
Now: 7200 rpm
